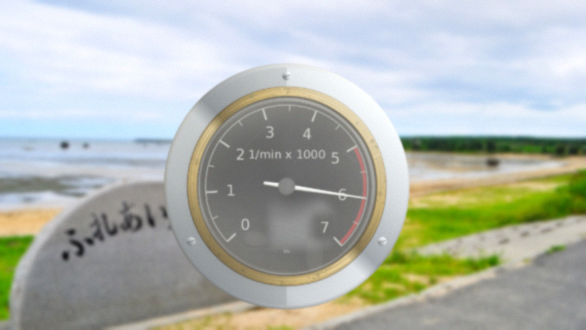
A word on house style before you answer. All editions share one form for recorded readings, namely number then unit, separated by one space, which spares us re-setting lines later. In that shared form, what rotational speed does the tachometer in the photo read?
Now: 6000 rpm
